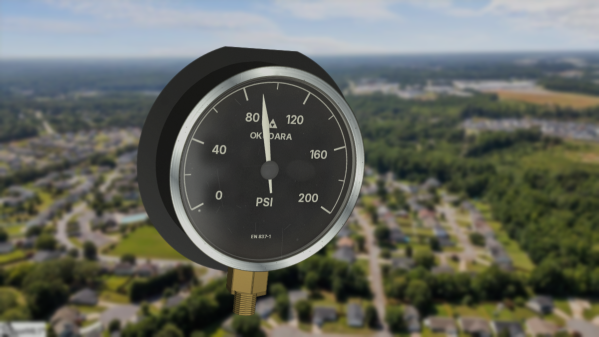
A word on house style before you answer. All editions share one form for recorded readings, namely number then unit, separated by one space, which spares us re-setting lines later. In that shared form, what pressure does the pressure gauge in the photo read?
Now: 90 psi
